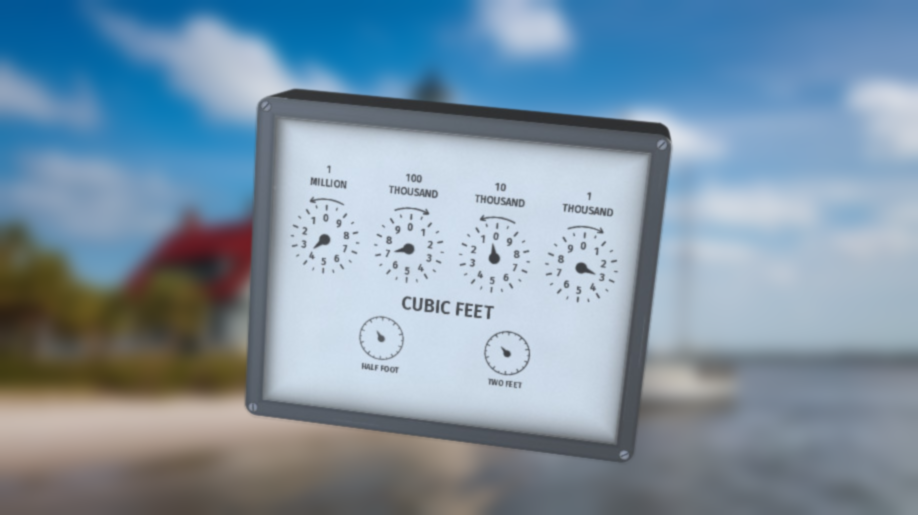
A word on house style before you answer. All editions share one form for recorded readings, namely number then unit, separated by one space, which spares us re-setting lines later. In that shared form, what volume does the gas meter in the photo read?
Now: 370300 ft³
